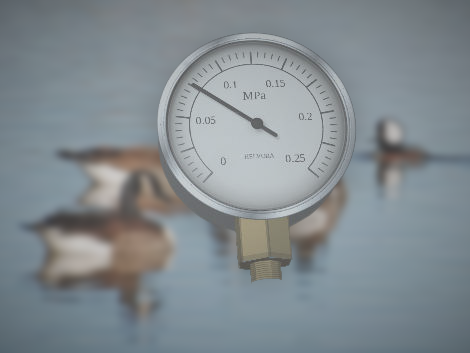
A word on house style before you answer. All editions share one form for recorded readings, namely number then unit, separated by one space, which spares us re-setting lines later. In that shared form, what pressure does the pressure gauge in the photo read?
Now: 0.075 MPa
